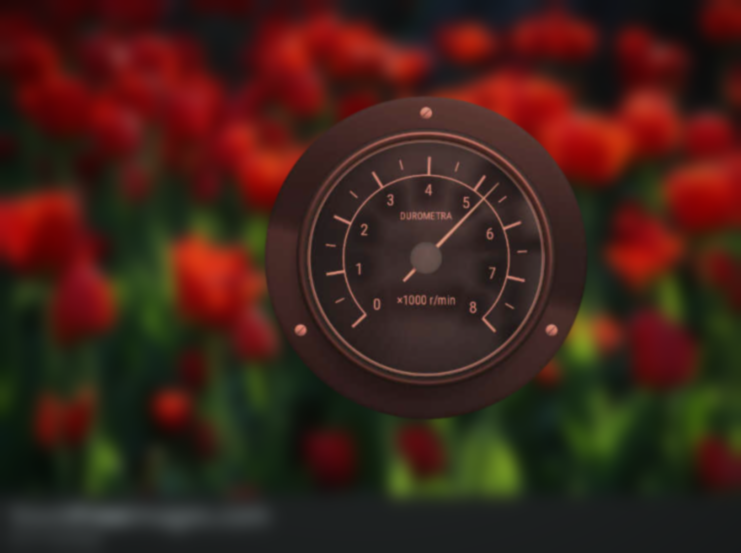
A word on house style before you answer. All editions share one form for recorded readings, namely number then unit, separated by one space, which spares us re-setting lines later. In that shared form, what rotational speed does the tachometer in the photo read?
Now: 5250 rpm
